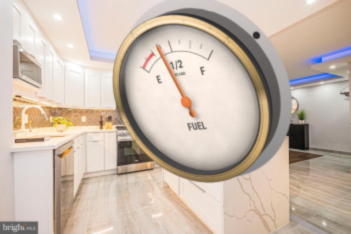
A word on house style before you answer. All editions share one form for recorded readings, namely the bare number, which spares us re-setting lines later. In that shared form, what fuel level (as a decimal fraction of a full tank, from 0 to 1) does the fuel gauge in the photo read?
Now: 0.375
